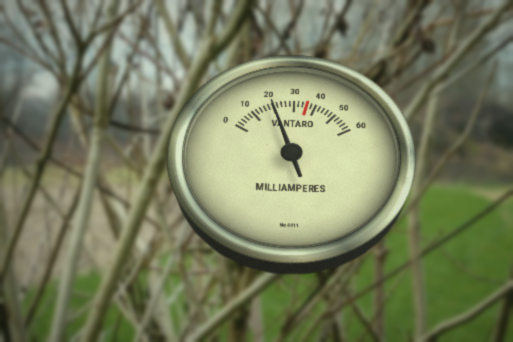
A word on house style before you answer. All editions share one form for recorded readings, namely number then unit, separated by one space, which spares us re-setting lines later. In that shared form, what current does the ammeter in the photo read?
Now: 20 mA
